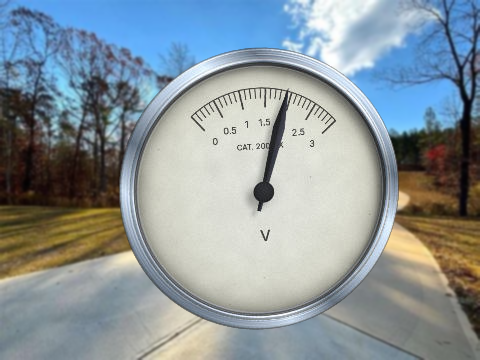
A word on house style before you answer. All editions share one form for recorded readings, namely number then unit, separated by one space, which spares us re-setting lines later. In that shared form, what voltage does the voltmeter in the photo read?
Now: 1.9 V
